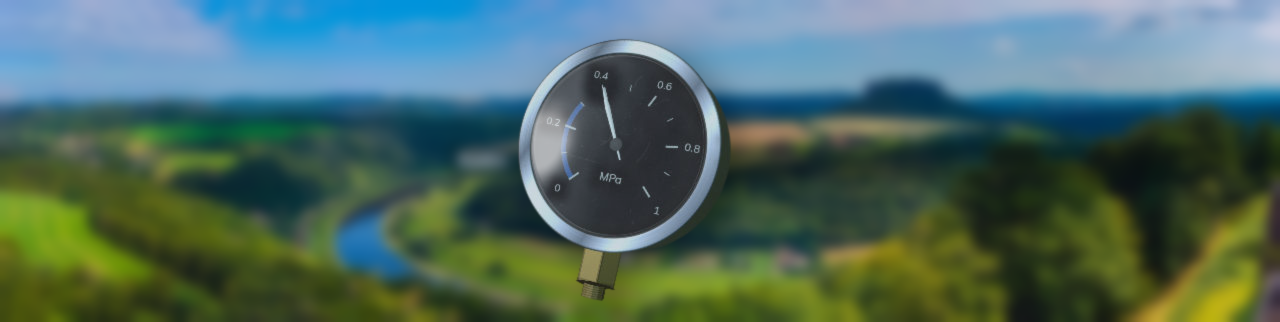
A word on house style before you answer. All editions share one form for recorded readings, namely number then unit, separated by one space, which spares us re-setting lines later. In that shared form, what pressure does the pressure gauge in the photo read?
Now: 0.4 MPa
